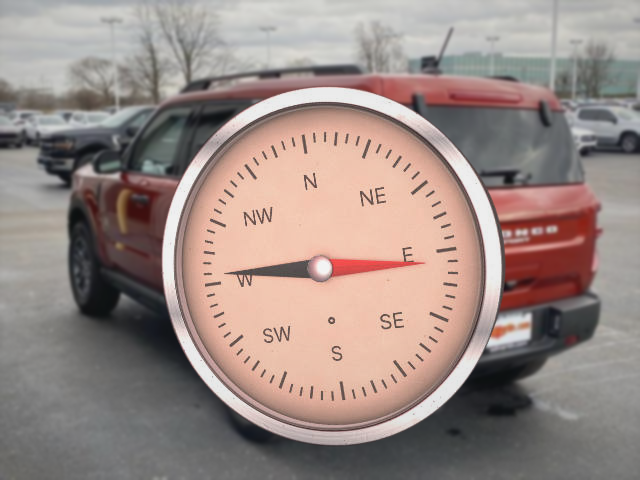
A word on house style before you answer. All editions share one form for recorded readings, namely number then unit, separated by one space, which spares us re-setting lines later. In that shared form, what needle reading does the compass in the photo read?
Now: 95 °
